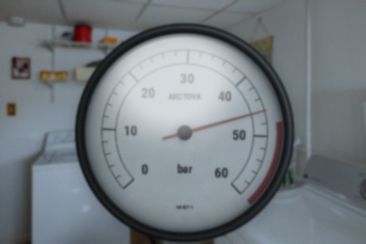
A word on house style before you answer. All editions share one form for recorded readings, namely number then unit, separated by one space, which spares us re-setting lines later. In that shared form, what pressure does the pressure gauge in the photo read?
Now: 46 bar
